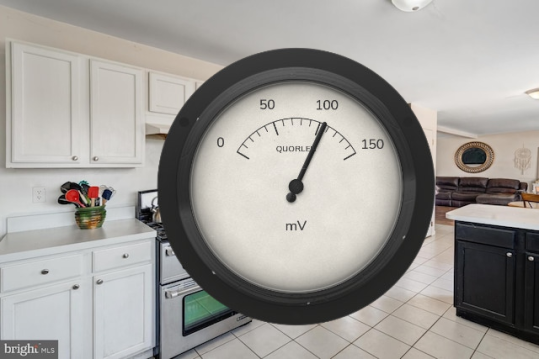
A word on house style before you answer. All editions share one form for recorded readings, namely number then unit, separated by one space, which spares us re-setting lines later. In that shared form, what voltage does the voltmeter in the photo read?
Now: 105 mV
